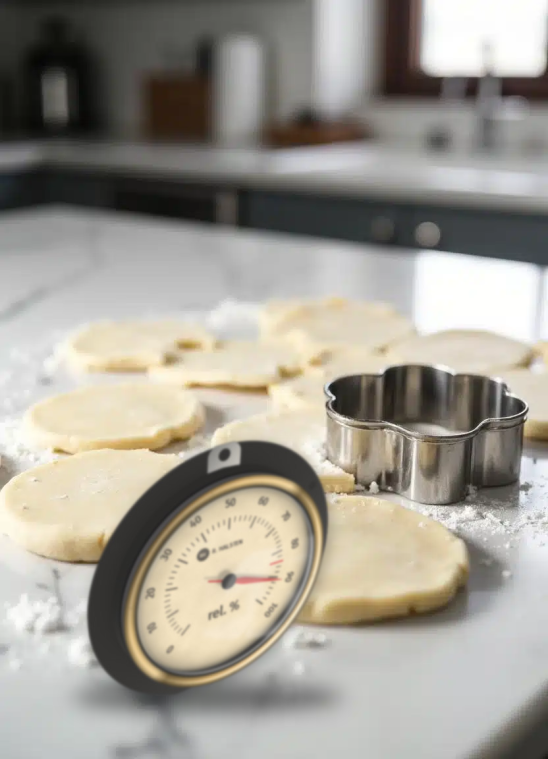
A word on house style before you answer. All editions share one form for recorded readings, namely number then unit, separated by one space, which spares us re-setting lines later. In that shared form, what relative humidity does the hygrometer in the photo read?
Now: 90 %
